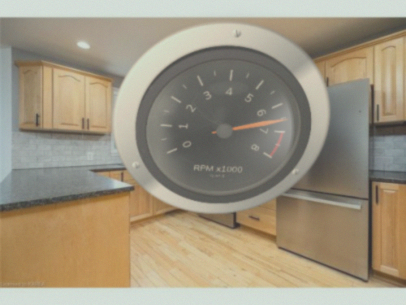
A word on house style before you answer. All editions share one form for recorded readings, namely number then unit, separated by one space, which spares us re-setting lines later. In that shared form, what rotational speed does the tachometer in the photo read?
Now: 6500 rpm
